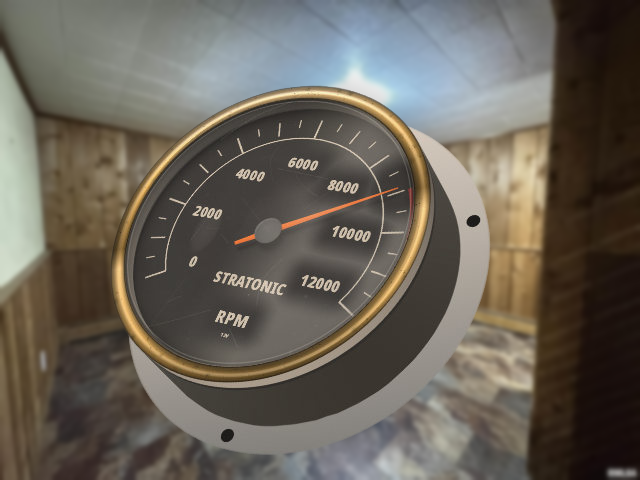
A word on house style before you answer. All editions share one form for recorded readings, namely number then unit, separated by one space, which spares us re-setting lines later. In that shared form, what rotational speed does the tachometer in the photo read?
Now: 9000 rpm
